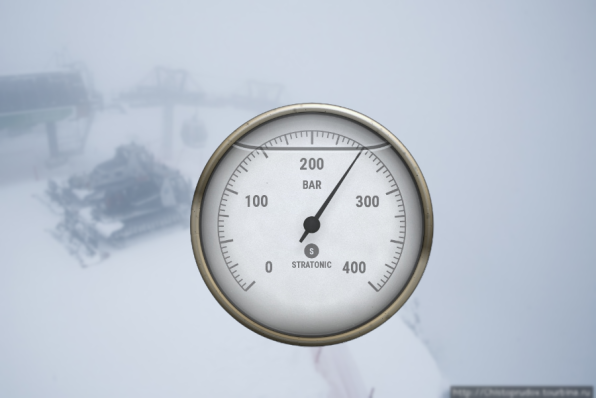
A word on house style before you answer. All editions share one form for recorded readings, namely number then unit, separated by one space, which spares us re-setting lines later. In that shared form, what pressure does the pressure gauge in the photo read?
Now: 250 bar
